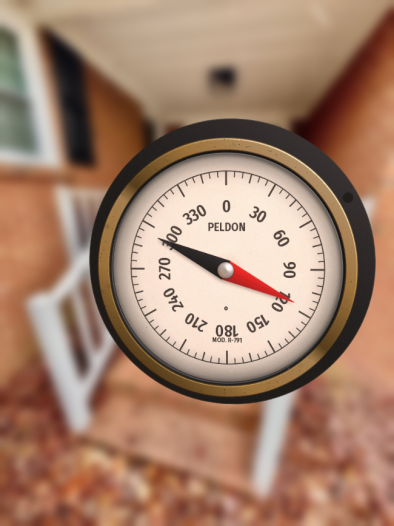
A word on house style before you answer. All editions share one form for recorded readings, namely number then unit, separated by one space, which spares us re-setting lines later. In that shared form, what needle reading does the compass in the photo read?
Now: 115 °
